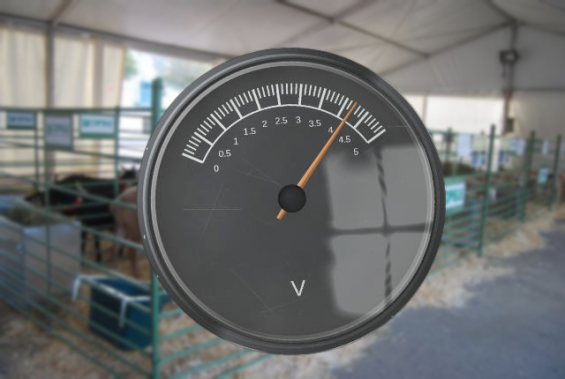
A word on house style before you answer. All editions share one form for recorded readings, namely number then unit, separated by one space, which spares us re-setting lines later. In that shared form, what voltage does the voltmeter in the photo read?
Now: 4.2 V
